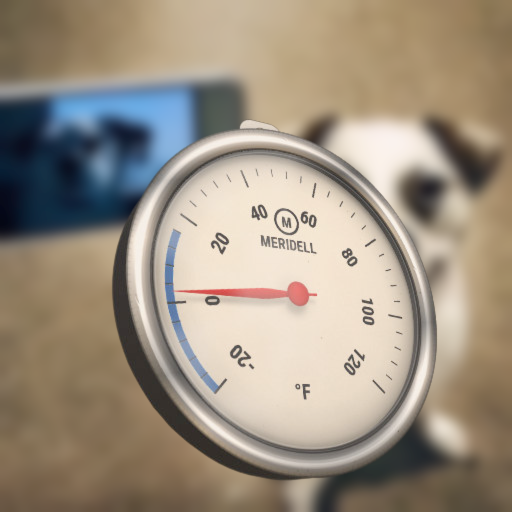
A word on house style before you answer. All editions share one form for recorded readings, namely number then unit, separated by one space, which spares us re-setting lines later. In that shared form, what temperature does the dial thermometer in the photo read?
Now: 2 °F
